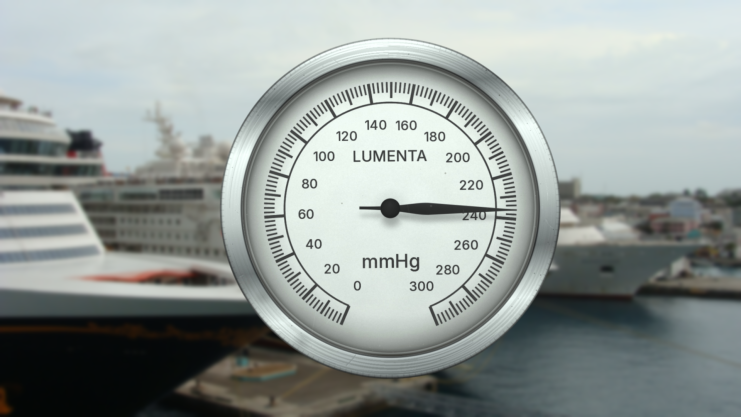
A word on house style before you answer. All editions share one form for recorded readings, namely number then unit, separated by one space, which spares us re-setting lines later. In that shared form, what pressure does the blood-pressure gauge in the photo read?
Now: 236 mmHg
